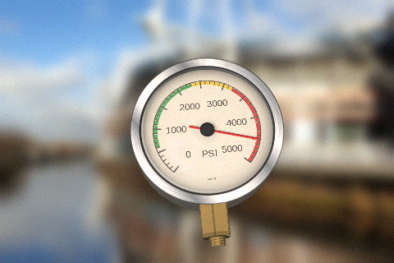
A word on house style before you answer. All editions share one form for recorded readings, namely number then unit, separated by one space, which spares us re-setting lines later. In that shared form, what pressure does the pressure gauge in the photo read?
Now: 4500 psi
